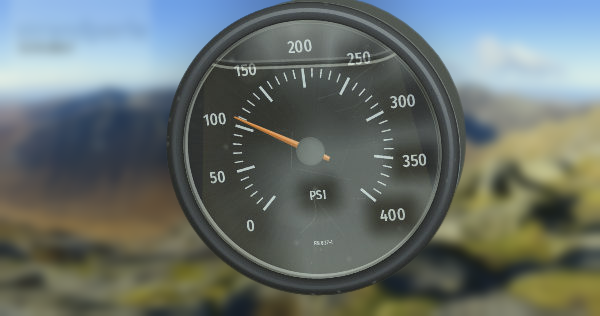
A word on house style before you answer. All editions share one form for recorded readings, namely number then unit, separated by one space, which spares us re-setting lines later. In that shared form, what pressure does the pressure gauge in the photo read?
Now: 110 psi
